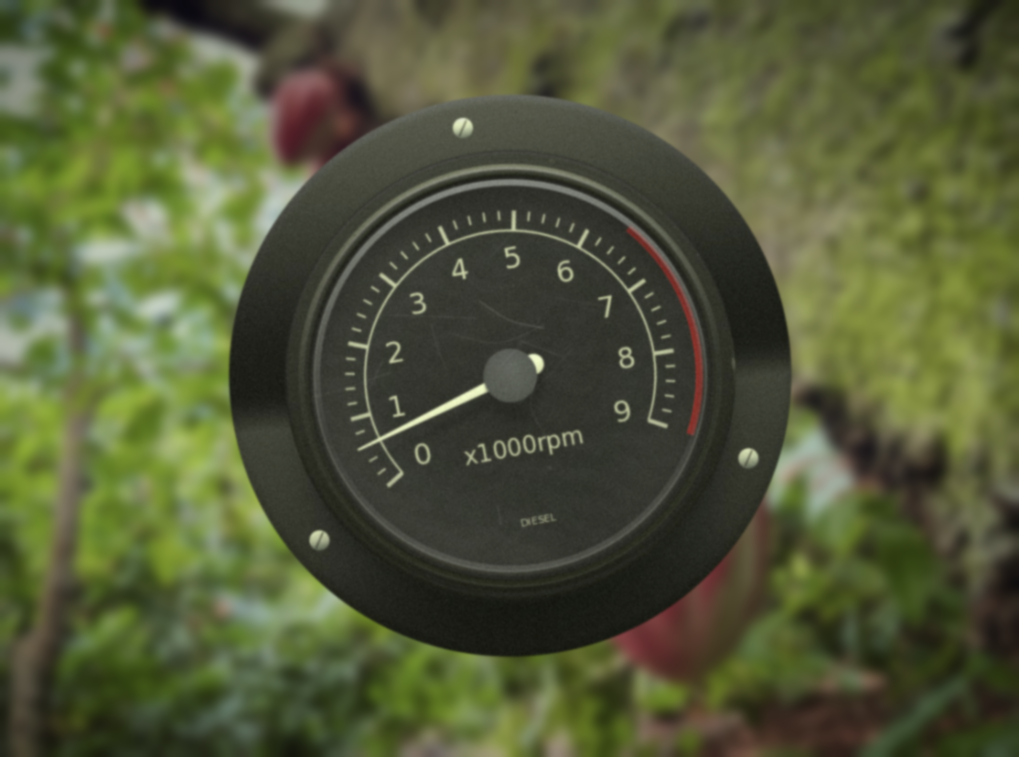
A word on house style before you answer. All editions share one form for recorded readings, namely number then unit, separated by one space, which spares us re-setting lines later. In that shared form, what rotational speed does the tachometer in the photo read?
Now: 600 rpm
